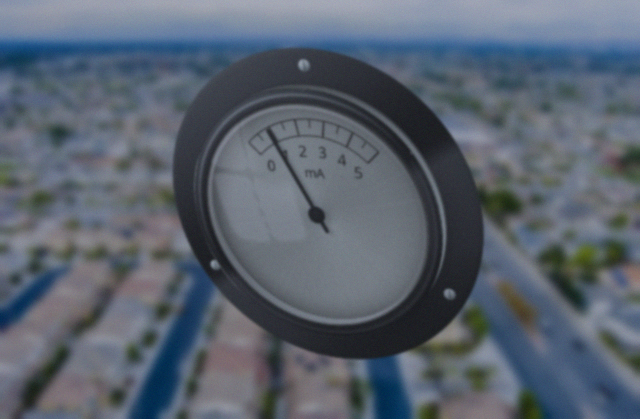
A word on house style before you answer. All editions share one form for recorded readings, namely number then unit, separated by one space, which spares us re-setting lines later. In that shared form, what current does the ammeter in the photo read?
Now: 1 mA
